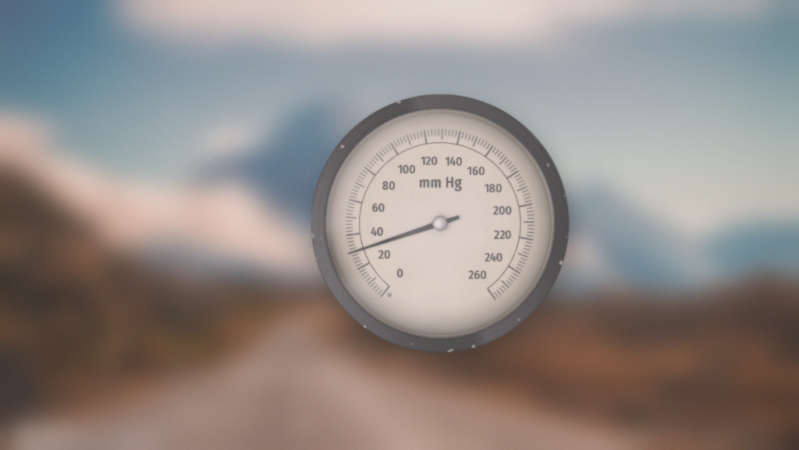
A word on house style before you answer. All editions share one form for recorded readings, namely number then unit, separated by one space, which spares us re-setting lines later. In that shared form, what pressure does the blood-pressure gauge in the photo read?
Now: 30 mmHg
